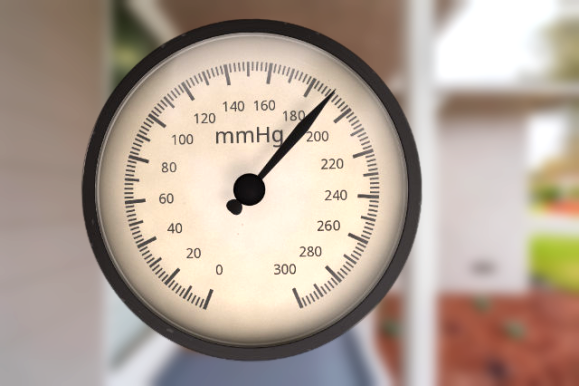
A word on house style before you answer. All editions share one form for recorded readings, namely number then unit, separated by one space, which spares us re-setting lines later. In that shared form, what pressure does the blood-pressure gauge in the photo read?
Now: 190 mmHg
